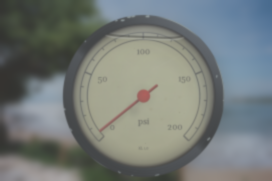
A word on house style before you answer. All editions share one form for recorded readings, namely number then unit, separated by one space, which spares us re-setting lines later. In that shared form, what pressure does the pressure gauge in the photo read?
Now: 5 psi
